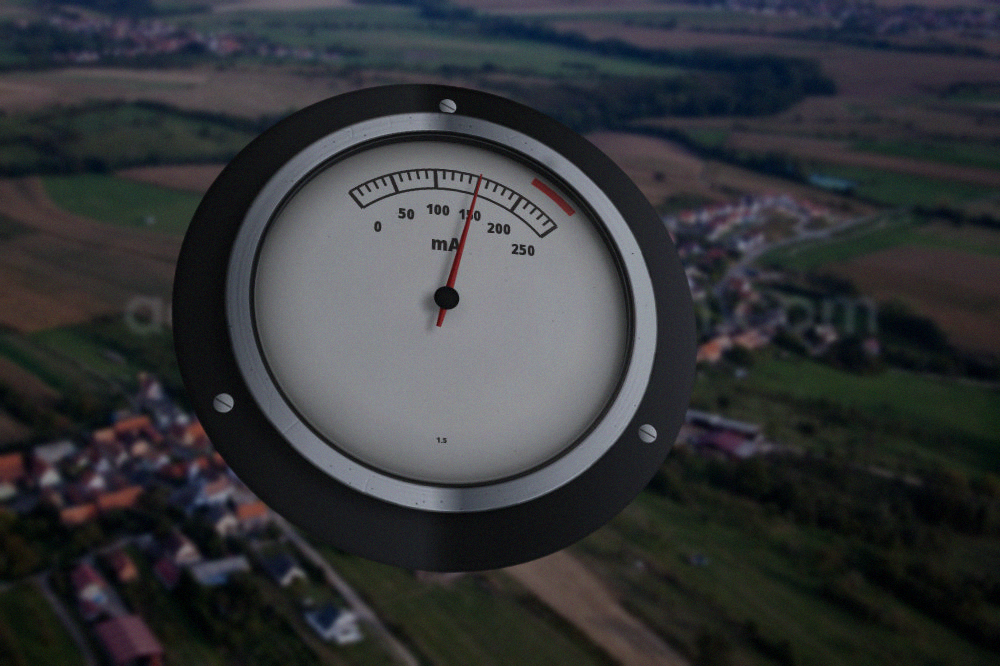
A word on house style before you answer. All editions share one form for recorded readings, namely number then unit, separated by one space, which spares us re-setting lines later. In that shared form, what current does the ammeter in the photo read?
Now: 150 mA
